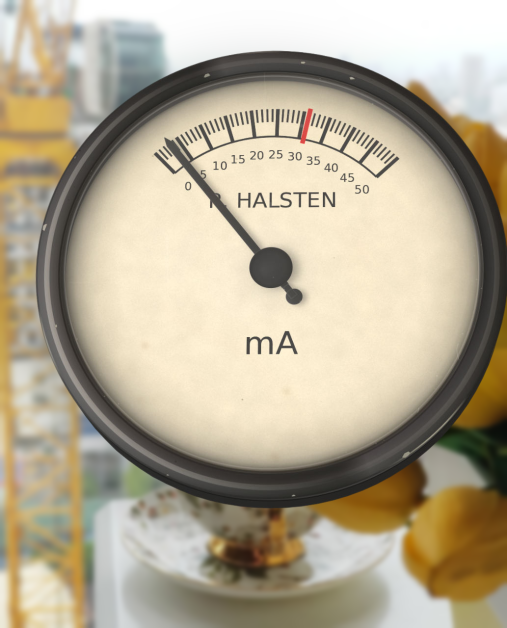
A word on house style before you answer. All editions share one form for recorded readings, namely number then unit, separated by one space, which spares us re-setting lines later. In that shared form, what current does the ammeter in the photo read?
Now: 3 mA
